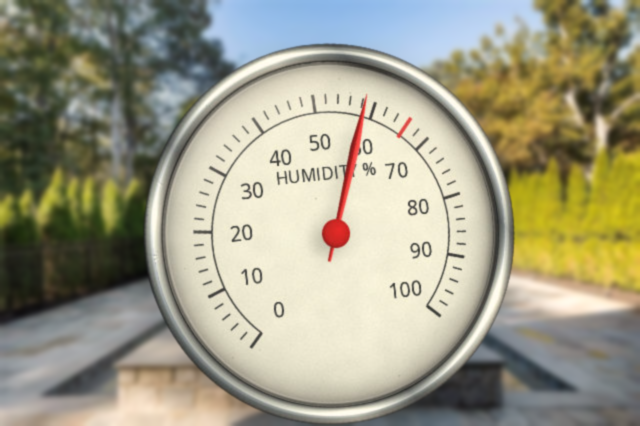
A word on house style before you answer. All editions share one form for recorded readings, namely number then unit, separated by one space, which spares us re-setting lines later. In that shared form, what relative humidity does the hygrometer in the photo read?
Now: 58 %
